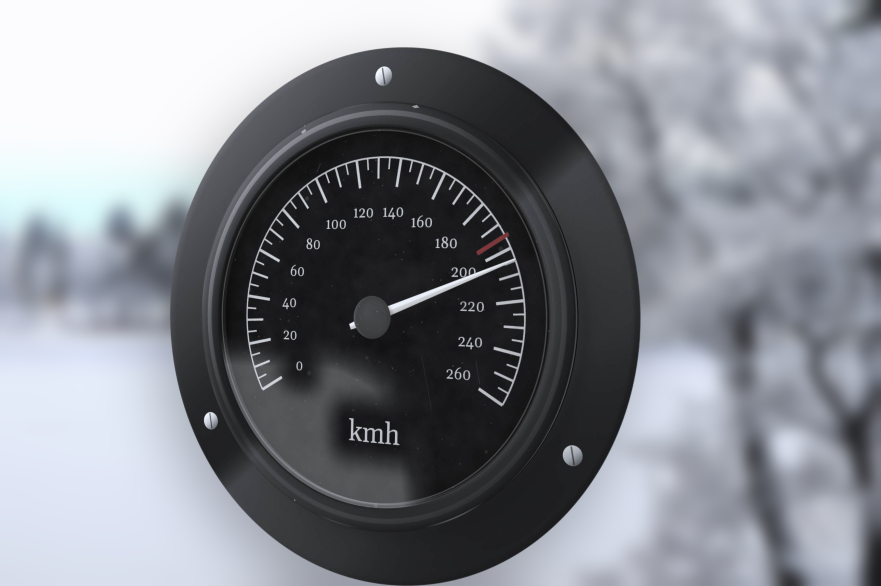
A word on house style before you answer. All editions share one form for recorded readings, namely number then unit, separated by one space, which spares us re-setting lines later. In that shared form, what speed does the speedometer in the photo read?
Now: 205 km/h
